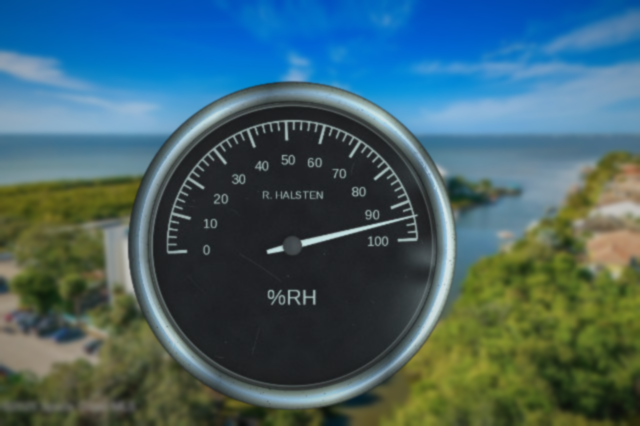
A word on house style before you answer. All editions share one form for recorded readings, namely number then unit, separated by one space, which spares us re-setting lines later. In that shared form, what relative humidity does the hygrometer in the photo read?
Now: 94 %
